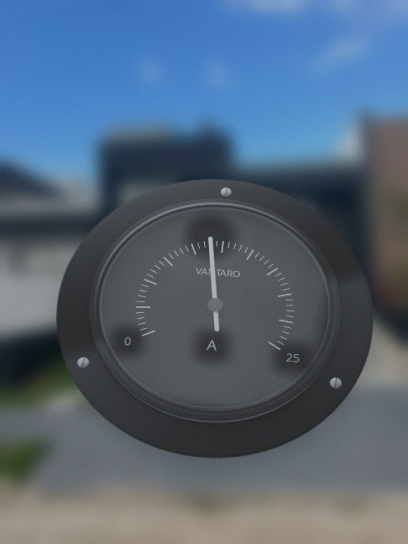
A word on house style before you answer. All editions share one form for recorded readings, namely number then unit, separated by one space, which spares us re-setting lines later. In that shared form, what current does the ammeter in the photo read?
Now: 11.5 A
